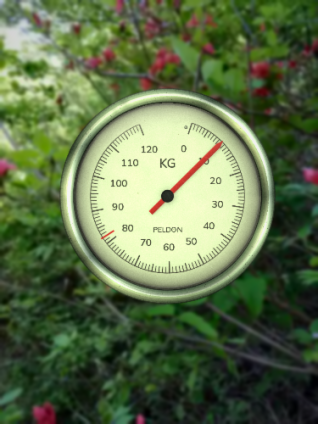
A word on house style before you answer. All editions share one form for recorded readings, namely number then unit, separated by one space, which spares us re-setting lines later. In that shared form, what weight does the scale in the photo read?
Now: 10 kg
